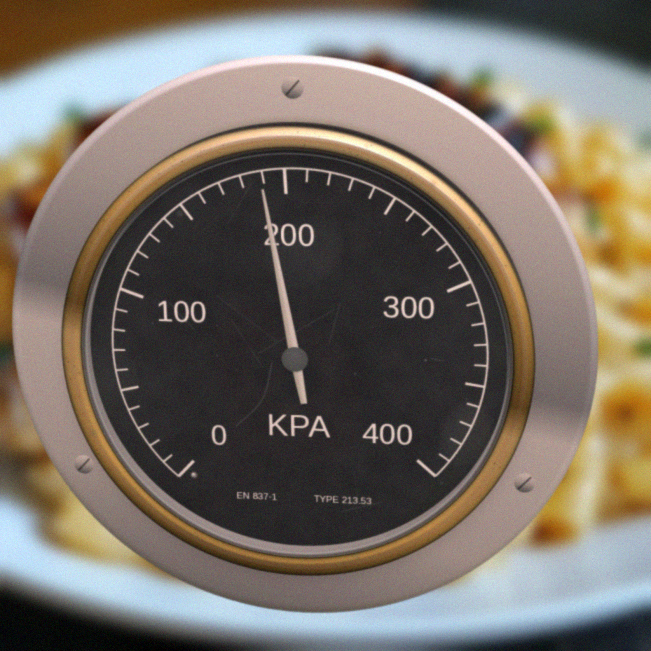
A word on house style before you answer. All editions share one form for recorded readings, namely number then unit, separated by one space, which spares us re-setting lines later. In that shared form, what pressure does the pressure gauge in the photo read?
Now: 190 kPa
